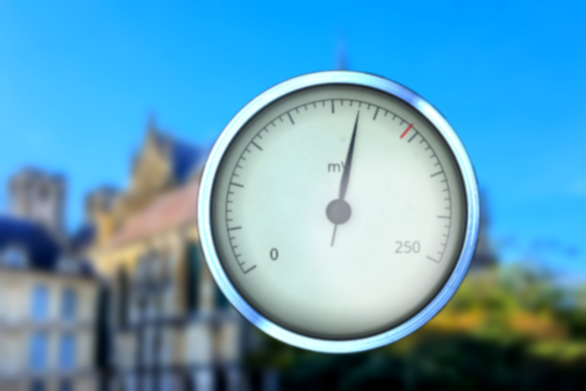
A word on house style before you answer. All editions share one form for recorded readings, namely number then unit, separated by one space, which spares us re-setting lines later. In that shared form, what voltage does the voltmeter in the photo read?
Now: 140 mV
